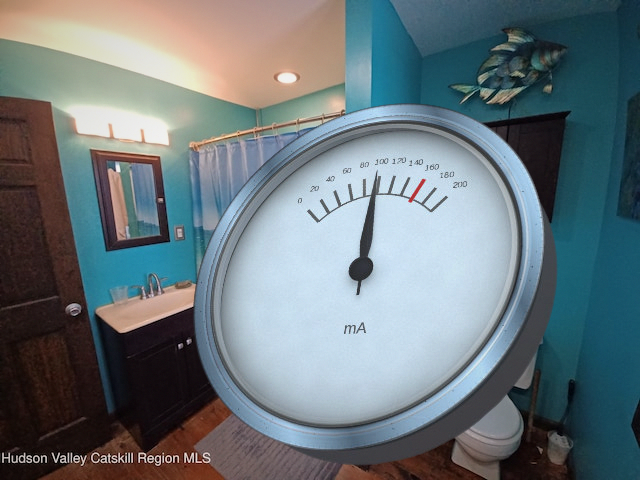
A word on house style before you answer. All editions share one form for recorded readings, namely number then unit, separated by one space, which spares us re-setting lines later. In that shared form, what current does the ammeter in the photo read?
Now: 100 mA
